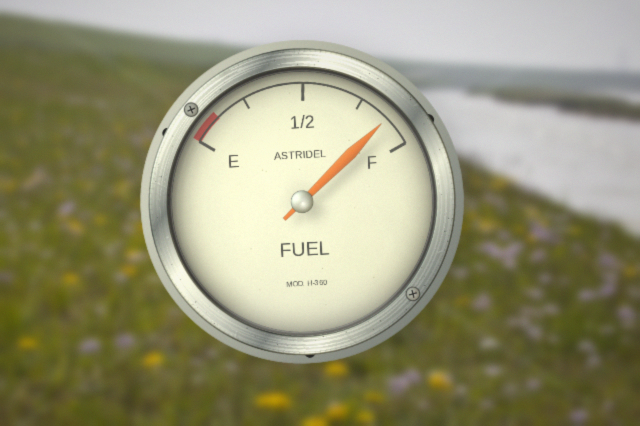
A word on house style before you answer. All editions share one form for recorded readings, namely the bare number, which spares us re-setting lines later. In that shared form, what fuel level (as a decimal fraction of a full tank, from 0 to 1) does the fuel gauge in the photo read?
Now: 0.875
